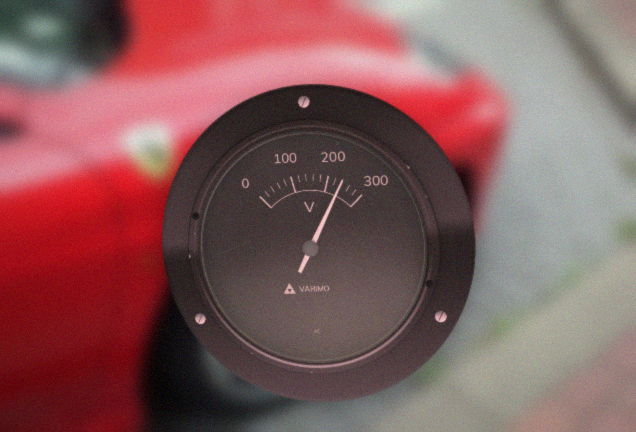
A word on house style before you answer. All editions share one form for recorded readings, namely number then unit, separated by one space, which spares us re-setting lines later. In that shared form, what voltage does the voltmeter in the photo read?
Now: 240 V
